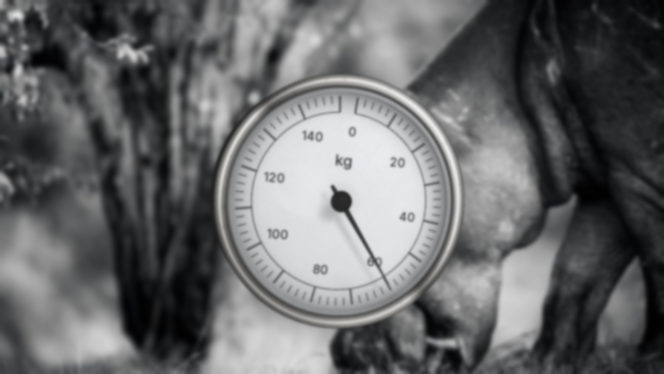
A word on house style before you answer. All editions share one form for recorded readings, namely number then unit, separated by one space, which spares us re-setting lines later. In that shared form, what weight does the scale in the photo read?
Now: 60 kg
